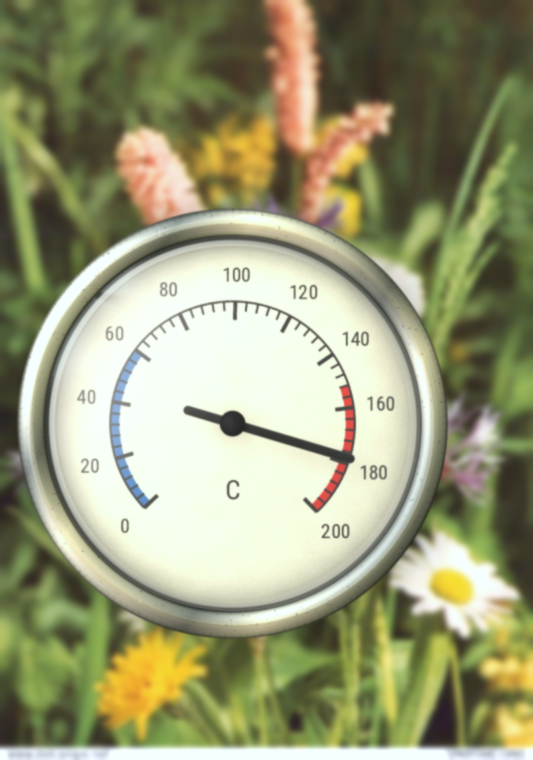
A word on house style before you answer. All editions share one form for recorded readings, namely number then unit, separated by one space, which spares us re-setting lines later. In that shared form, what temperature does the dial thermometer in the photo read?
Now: 178 °C
